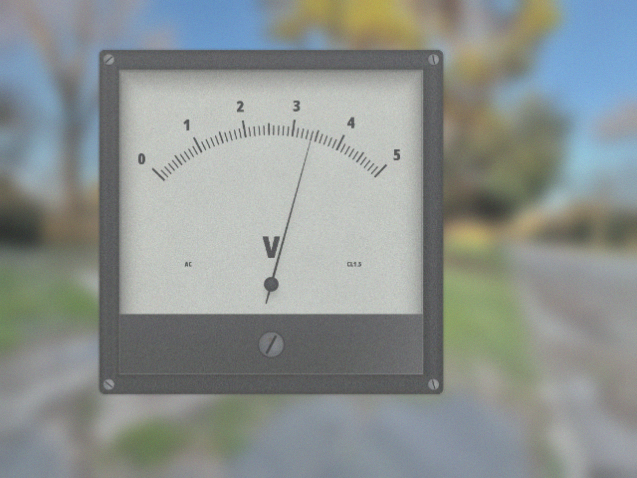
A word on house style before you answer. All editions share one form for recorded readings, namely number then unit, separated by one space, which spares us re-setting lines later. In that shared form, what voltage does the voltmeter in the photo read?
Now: 3.4 V
